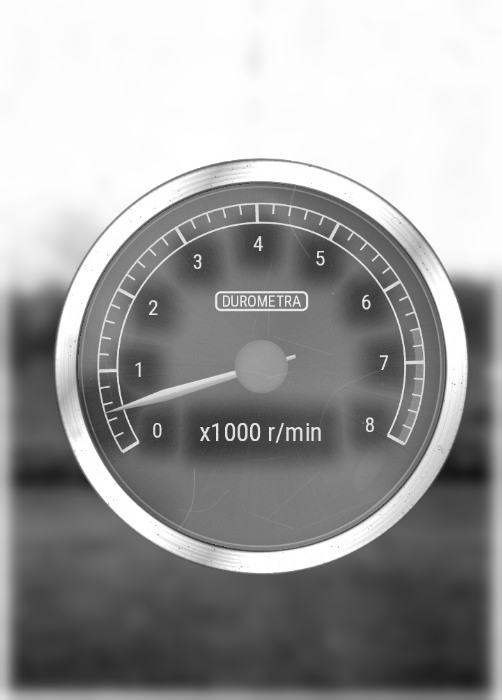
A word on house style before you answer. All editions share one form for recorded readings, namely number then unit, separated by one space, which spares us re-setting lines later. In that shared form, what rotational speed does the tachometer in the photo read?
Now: 500 rpm
